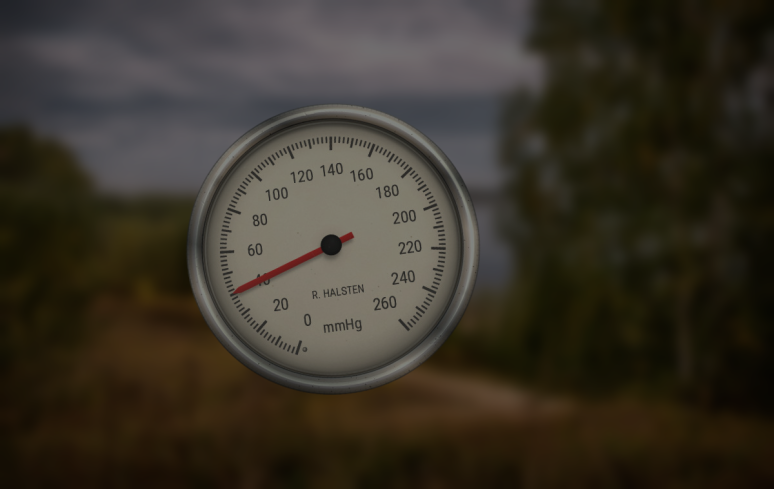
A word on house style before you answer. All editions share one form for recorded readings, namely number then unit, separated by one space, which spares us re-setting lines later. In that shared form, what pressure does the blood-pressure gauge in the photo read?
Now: 40 mmHg
